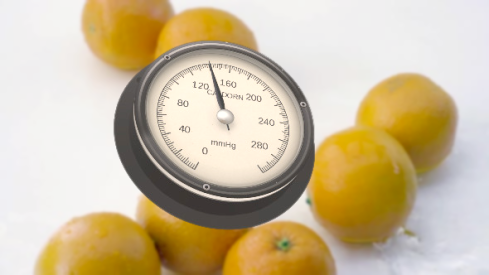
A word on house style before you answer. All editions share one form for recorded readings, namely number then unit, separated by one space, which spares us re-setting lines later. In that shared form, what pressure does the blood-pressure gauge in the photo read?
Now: 140 mmHg
